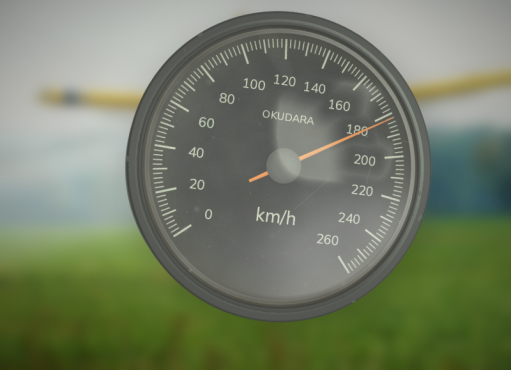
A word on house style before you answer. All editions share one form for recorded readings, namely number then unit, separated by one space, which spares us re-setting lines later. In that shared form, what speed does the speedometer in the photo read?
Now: 182 km/h
